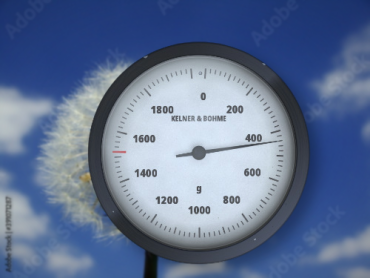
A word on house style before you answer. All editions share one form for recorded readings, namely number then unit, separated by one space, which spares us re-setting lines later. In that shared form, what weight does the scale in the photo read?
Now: 440 g
